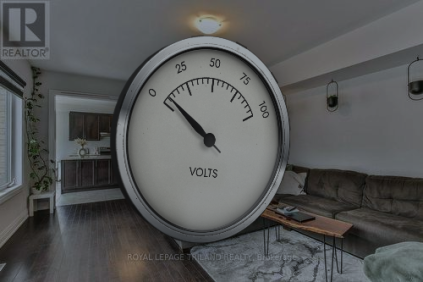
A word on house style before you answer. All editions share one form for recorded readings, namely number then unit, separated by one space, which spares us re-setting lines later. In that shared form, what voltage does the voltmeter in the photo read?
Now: 5 V
